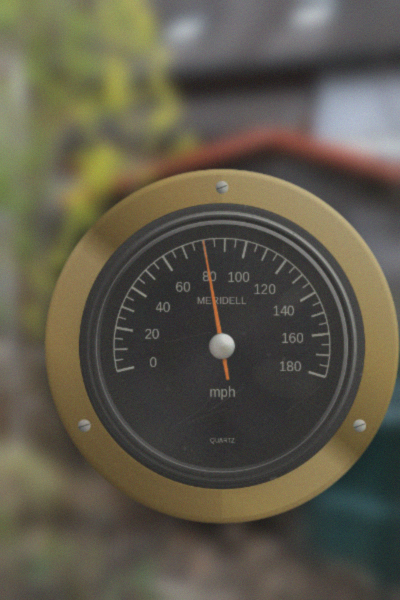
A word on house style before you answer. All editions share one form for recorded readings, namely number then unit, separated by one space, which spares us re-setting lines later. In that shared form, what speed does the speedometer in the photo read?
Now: 80 mph
